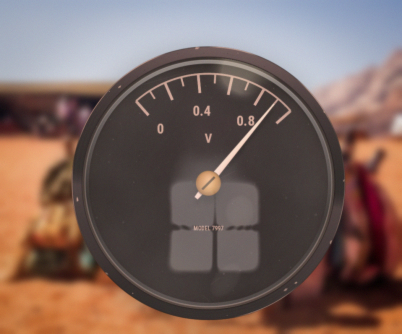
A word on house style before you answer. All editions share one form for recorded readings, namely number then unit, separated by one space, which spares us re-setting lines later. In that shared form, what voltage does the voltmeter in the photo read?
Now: 0.9 V
